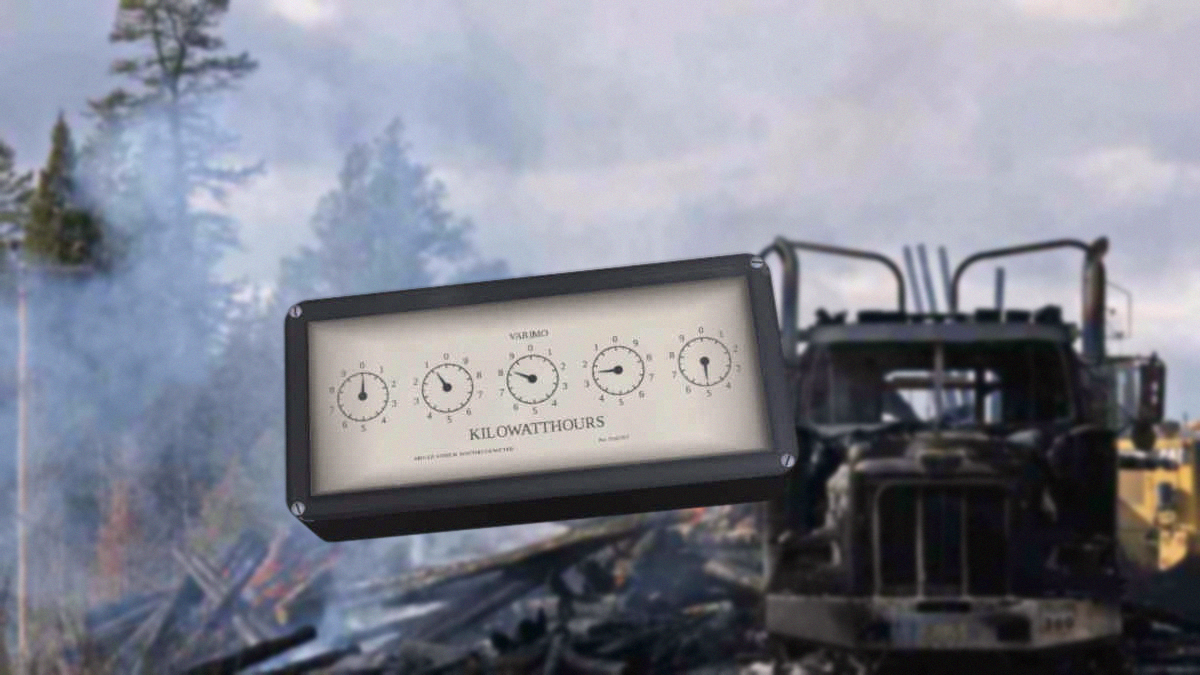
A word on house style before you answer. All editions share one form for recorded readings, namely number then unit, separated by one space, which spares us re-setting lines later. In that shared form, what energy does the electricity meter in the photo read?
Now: 825 kWh
